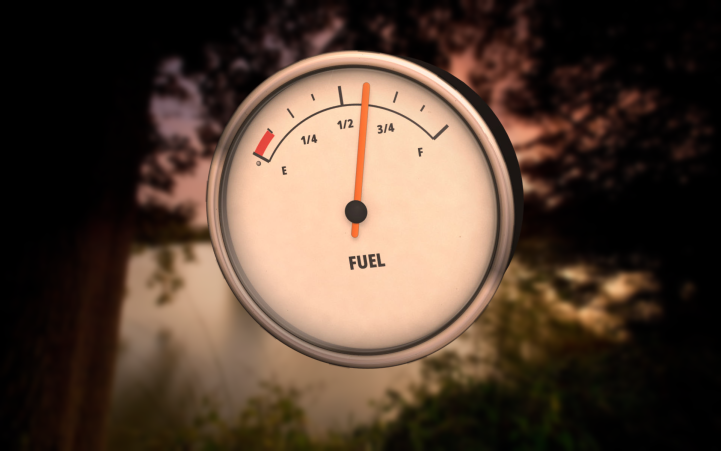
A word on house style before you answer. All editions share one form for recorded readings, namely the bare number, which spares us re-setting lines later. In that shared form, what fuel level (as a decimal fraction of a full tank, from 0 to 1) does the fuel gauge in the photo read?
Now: 0.625
